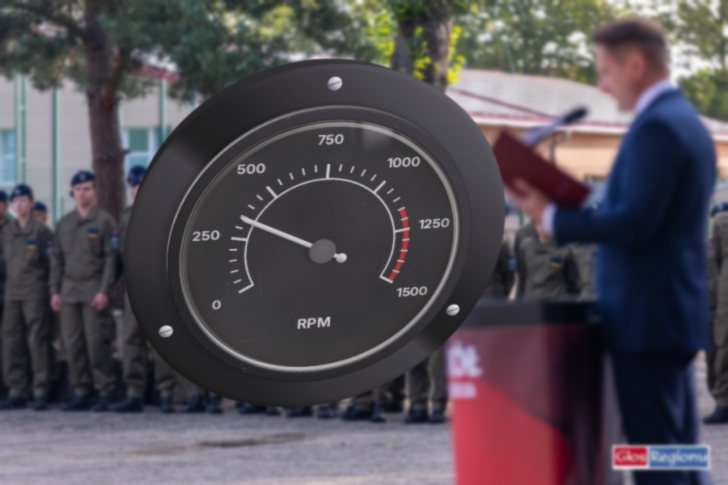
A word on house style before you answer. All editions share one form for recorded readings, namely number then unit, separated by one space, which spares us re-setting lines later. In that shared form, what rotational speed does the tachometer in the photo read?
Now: 350 rpm
